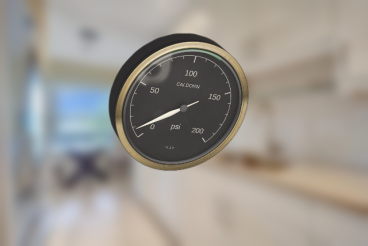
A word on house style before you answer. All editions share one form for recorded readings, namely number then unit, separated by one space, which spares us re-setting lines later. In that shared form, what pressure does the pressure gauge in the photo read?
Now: 10 psi
